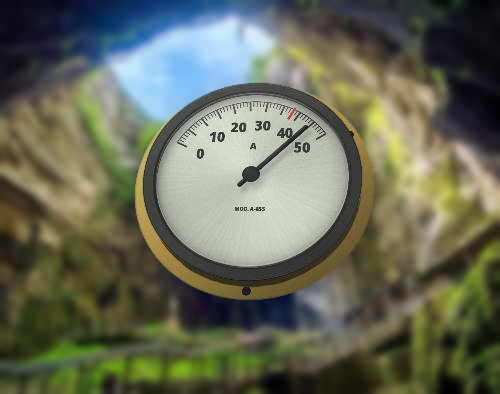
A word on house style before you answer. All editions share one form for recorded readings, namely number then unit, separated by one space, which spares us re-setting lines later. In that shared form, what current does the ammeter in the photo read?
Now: 45 A
